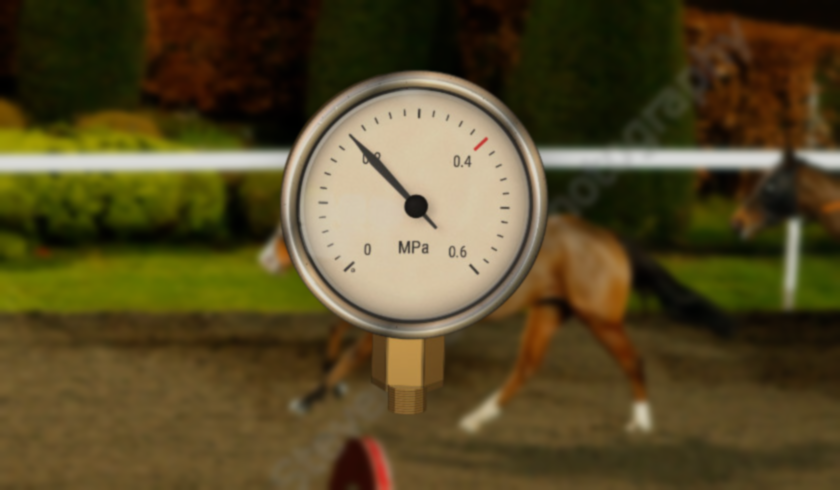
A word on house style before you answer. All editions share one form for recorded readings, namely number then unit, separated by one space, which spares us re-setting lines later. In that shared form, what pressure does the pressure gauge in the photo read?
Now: 0.2 MPa
